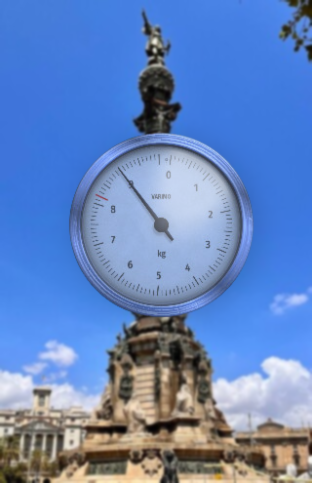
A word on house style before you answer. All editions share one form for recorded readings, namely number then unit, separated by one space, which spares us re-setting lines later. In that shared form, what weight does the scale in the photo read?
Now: 9 kg
